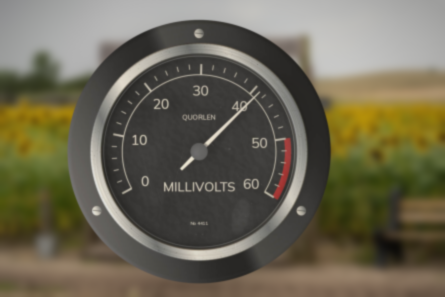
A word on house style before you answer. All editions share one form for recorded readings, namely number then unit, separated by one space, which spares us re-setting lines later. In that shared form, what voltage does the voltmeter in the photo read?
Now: 41 mV
